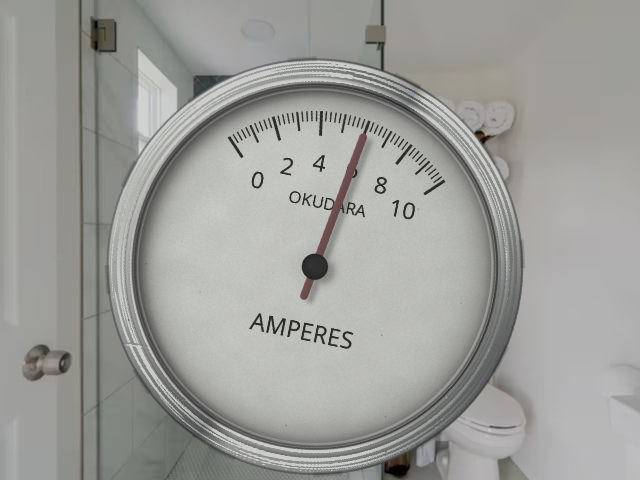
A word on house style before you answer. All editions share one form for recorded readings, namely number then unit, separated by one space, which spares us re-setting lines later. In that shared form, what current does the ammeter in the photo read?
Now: 6 A
